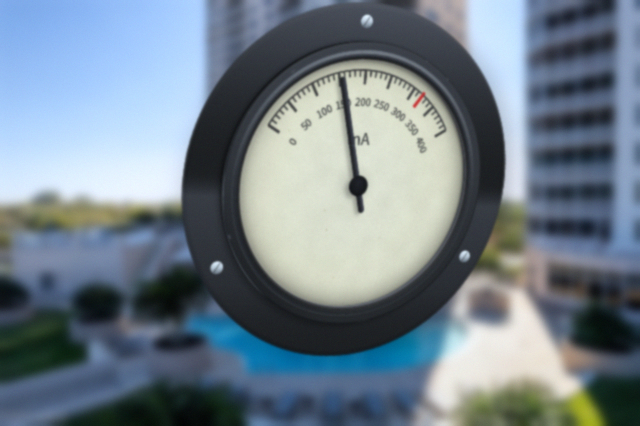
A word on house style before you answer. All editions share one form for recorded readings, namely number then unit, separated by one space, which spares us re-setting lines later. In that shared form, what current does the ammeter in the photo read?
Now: 150 mA
